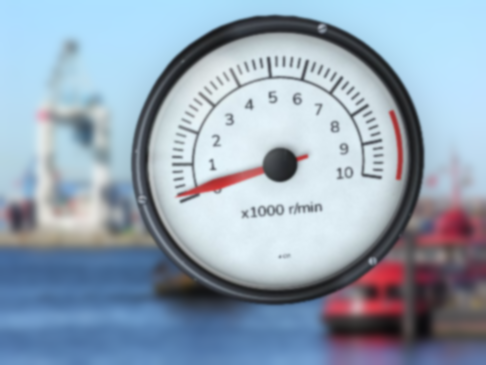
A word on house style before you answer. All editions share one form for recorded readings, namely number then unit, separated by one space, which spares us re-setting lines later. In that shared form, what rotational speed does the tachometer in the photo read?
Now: 200 rpm
